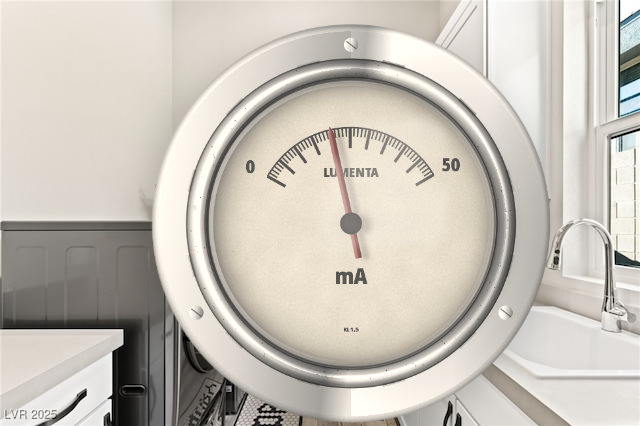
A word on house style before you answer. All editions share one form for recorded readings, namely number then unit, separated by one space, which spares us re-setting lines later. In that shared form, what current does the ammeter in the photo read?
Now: 20 mA
